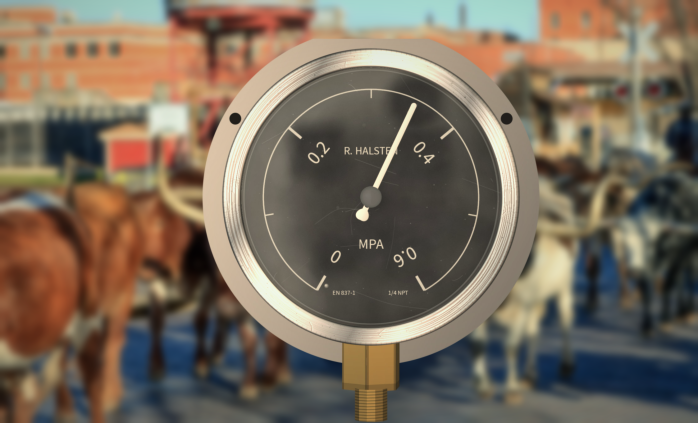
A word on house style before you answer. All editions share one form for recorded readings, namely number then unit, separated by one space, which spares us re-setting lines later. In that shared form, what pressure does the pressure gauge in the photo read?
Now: 0.35 MPa
